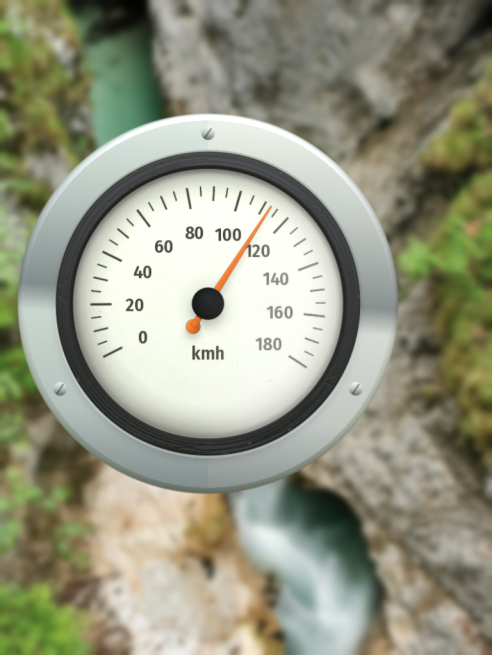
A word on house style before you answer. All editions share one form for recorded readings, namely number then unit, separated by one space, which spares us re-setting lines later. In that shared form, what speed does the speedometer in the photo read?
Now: 112.5 km/h
